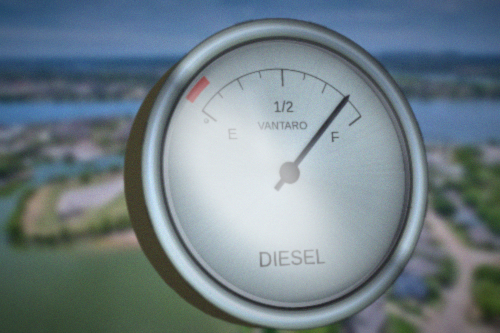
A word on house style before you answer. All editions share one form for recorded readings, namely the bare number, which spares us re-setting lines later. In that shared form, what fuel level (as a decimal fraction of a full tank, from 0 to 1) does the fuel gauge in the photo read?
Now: 0.875
